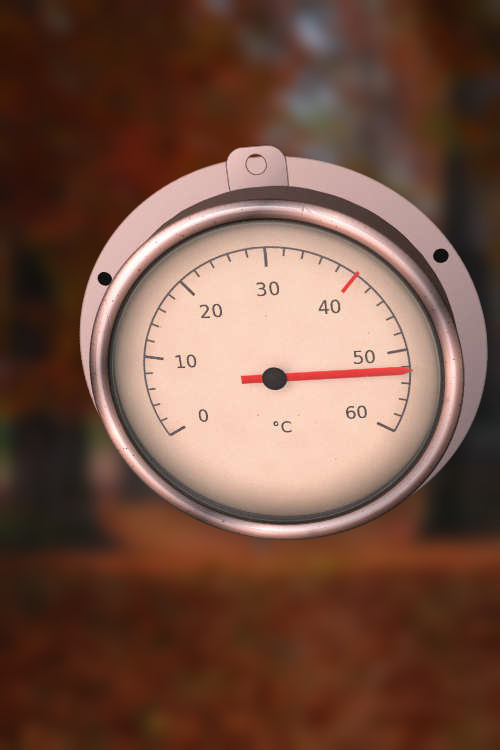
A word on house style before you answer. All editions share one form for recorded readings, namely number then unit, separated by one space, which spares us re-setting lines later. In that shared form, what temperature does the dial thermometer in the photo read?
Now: 52 °C
